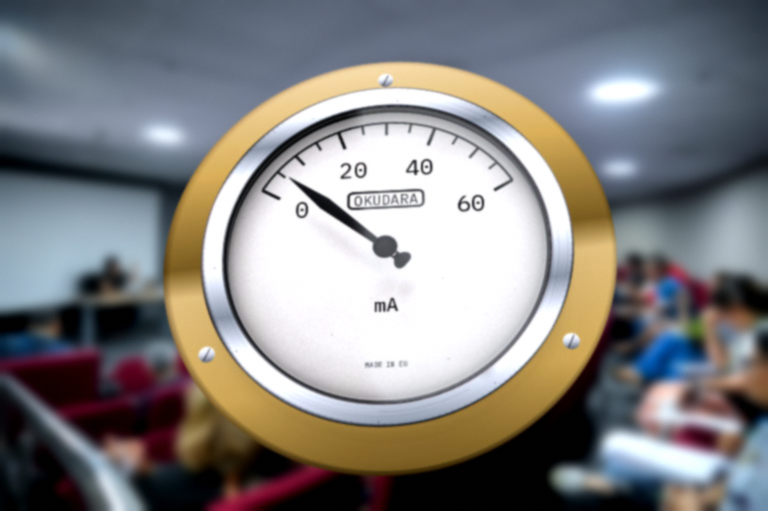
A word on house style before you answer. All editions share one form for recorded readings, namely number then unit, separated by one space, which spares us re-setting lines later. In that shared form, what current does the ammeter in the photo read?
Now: 5 mA
